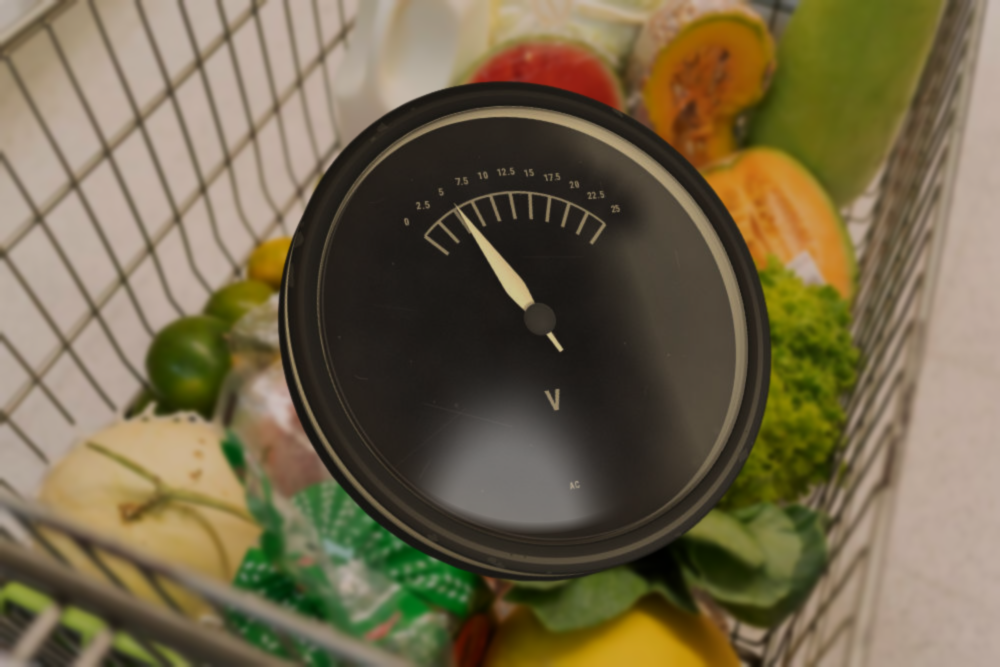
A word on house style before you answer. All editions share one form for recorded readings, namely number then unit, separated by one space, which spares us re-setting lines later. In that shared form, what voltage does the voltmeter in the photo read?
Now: 5 V
